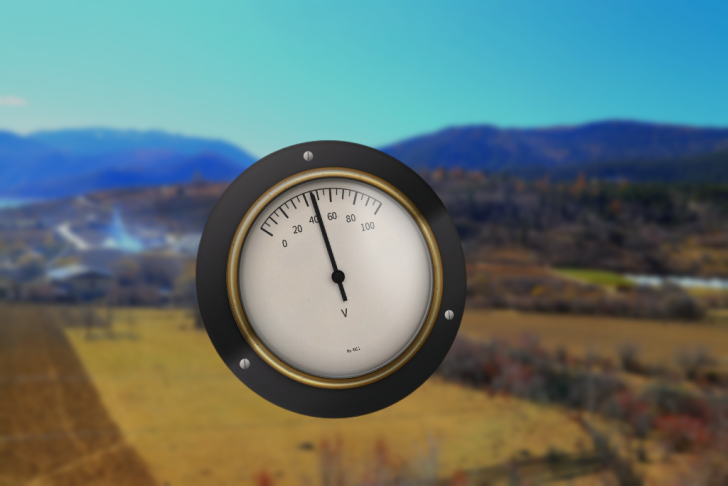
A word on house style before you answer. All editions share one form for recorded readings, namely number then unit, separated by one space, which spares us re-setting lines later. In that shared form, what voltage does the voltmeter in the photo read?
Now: 45 V
